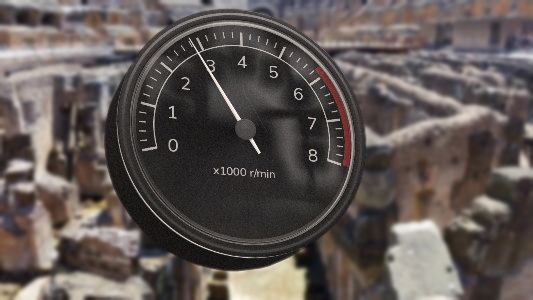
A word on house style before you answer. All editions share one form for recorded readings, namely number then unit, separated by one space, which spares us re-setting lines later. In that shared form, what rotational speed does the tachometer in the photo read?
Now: 2800 rpm
